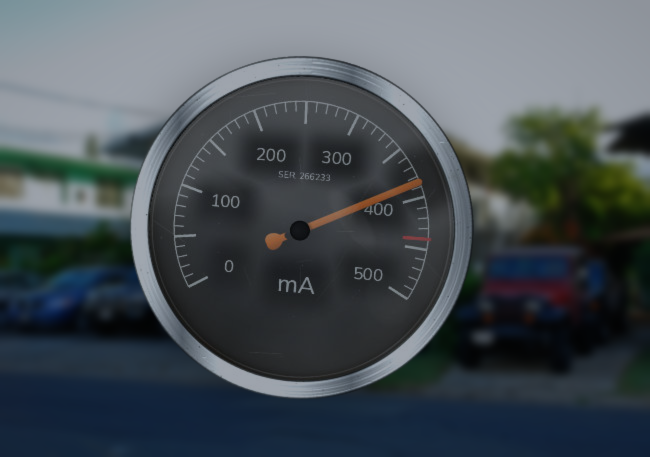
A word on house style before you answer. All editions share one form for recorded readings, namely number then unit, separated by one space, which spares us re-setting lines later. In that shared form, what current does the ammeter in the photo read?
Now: 385 mA
